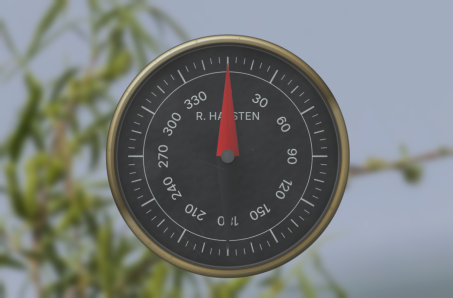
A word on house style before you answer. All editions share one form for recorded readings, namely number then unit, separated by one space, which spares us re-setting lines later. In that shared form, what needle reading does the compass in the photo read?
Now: 0 °
